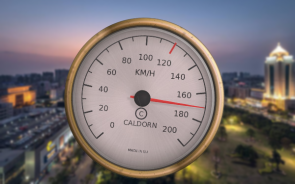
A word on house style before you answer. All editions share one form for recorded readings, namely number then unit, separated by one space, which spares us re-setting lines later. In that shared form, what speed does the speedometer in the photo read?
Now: 170 km/h
